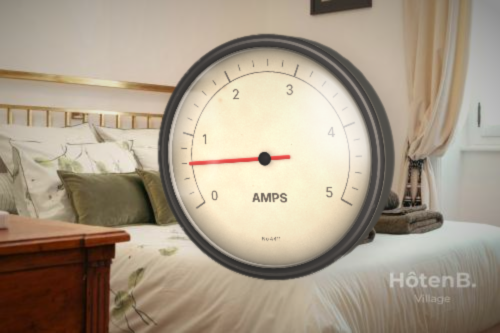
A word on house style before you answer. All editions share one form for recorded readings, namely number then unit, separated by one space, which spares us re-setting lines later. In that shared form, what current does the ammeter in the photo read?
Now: 0.6 A
